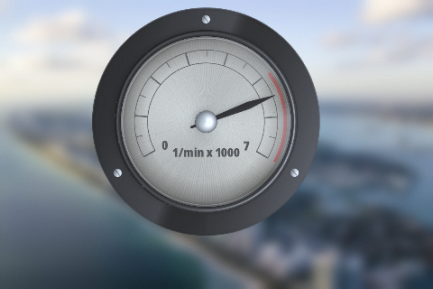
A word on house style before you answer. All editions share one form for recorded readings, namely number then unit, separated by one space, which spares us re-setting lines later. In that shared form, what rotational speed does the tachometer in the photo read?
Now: 5500 rpm
